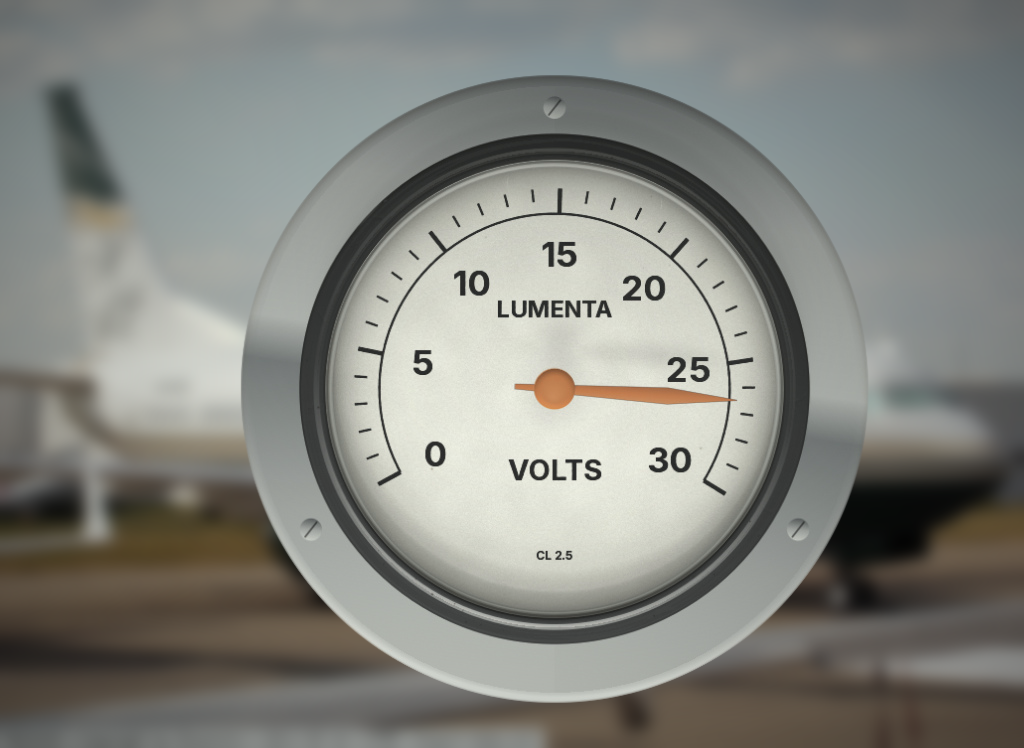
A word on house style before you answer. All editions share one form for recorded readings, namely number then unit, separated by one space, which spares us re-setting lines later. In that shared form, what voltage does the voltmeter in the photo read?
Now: 26.5 V
